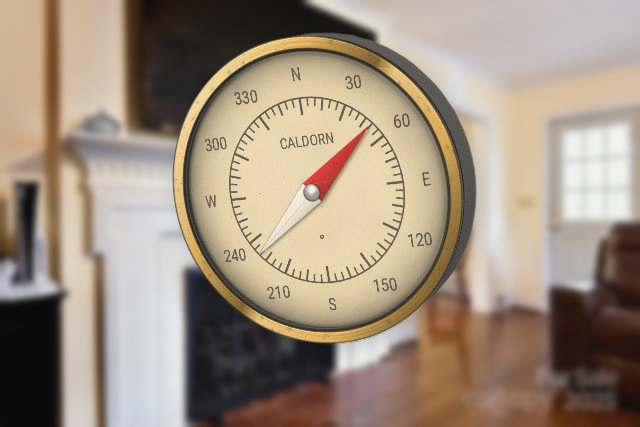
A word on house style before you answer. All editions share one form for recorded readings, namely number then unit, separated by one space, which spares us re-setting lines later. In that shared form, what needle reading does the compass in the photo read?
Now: 50 °
